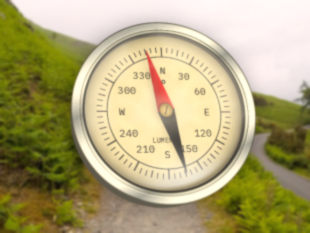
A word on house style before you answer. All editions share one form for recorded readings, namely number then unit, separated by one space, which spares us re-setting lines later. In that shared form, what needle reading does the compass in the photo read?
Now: 345 °
